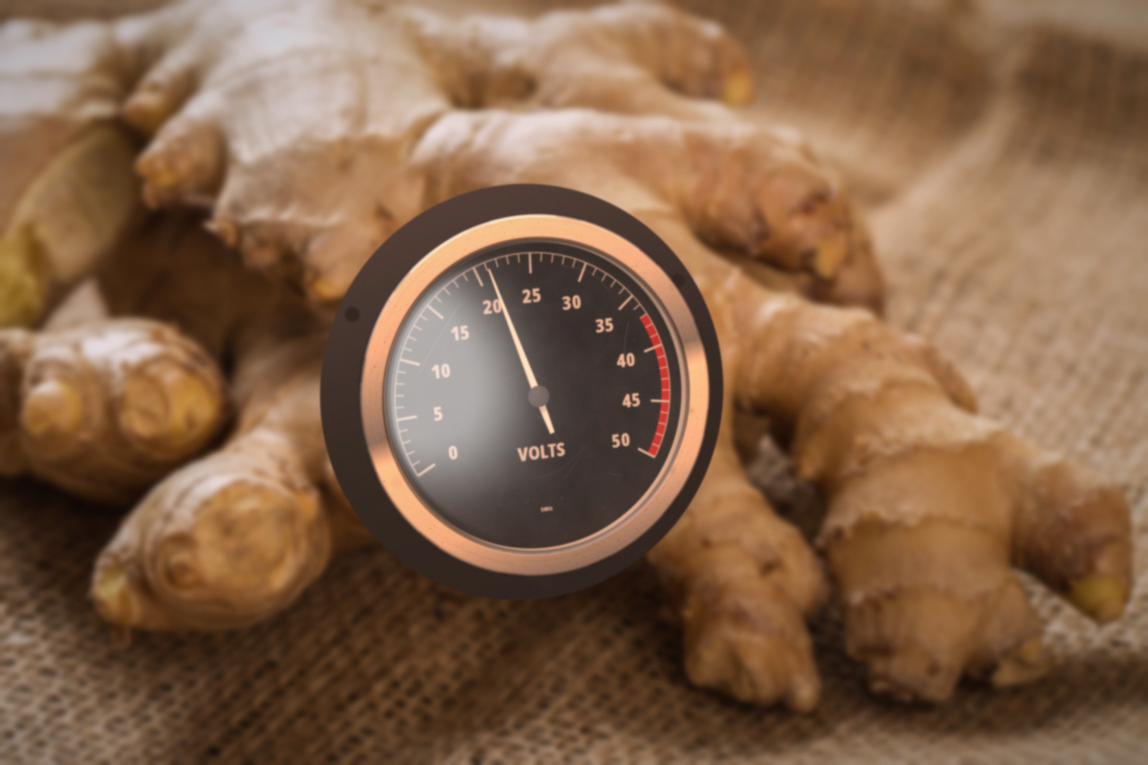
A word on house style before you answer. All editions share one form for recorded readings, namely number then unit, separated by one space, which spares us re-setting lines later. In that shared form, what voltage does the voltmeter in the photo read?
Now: 21 V
